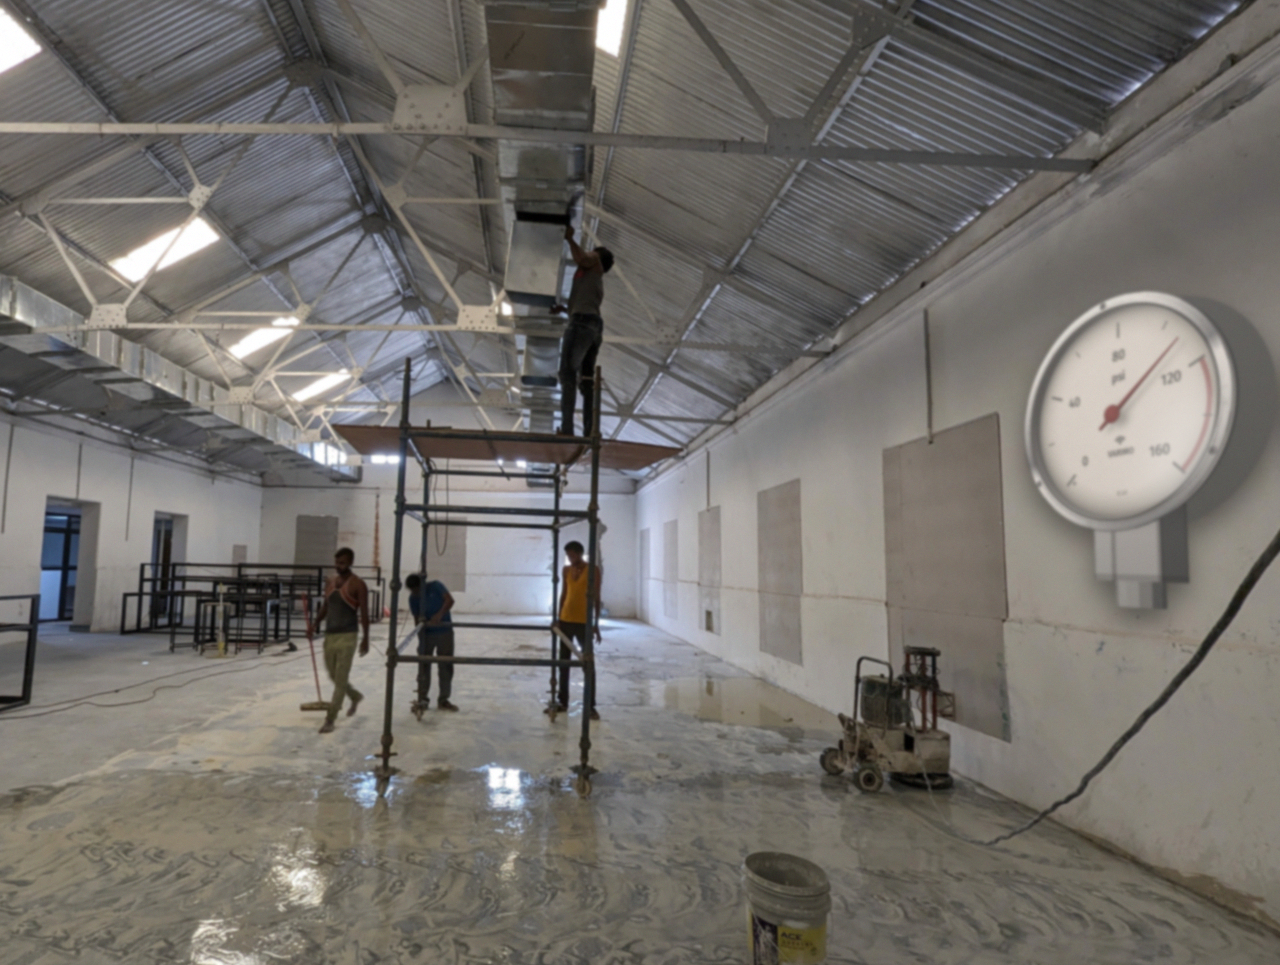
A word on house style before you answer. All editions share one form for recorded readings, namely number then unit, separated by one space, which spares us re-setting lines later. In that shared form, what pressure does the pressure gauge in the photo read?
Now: 110 psi
